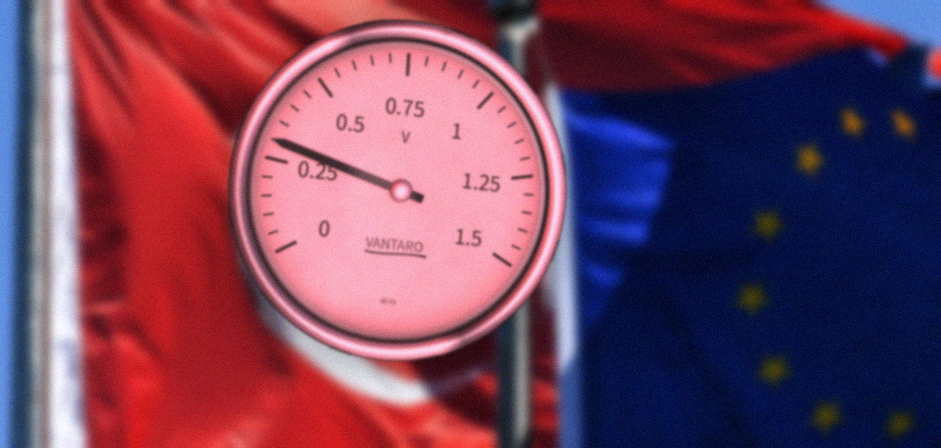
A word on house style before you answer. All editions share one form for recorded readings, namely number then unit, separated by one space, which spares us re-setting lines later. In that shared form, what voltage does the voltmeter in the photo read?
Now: 0.3 V
